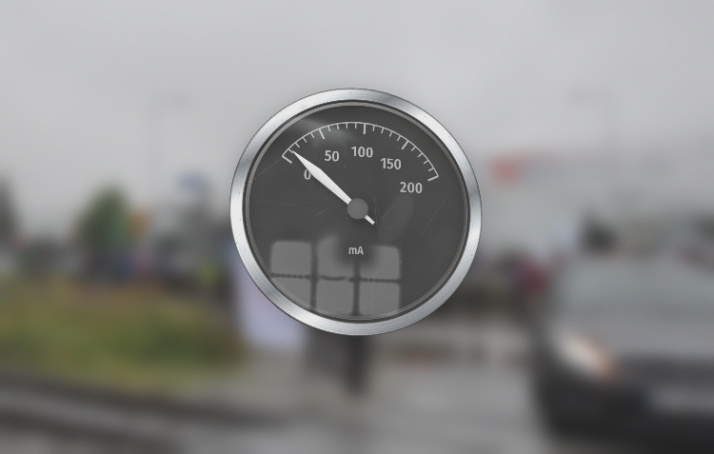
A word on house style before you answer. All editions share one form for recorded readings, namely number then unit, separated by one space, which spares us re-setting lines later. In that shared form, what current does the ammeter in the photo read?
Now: 10 mA
